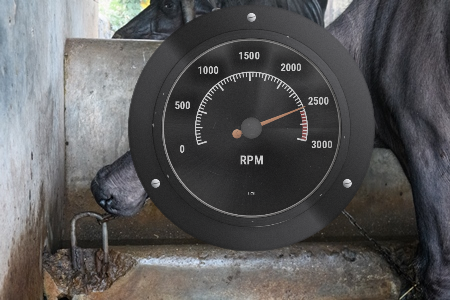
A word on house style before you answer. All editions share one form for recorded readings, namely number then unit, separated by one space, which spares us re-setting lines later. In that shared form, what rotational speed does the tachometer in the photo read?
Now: 2500 rpm
